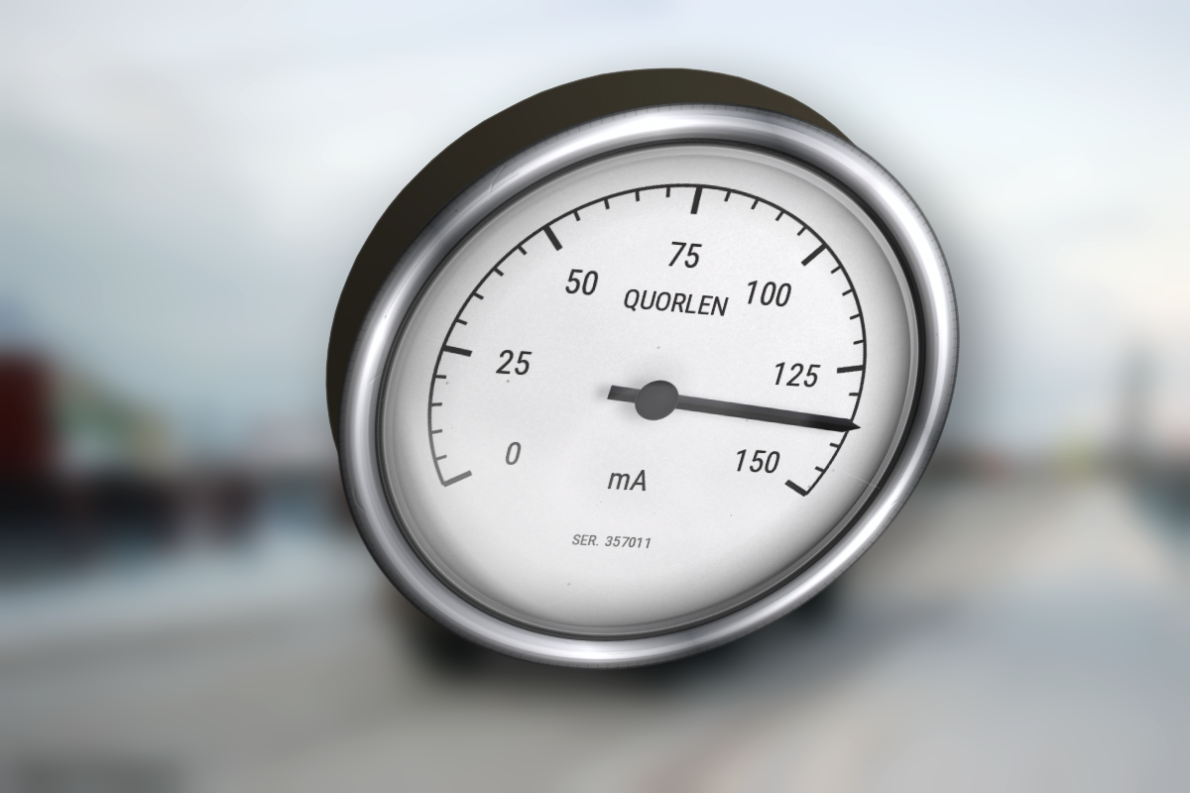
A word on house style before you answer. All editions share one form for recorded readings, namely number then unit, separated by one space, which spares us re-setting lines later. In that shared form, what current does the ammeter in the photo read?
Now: 135 mA
